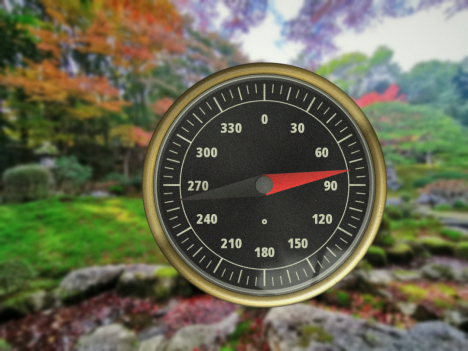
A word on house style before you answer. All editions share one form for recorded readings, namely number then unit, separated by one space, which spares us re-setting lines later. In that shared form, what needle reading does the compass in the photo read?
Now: 80 °
